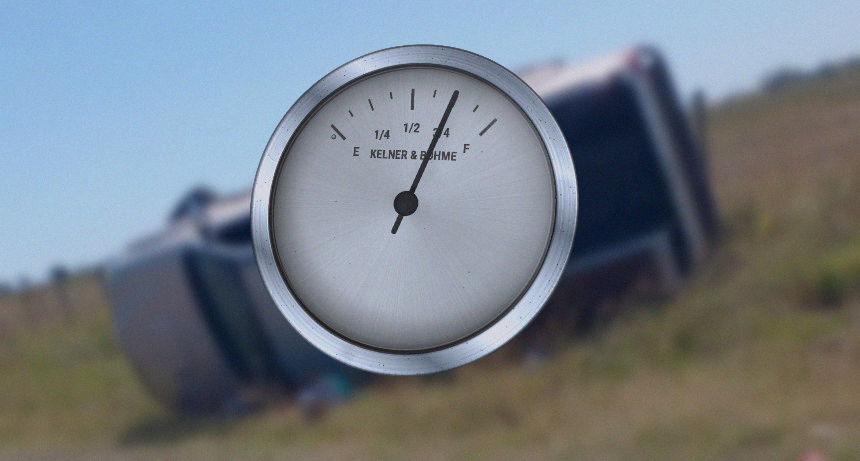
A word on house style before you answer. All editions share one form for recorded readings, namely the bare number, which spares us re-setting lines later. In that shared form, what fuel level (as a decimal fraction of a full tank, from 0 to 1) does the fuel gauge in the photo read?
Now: 0.75
